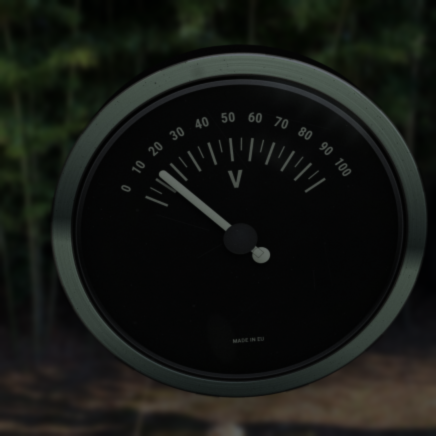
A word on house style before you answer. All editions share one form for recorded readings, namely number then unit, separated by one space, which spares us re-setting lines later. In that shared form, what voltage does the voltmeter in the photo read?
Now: 15 V
